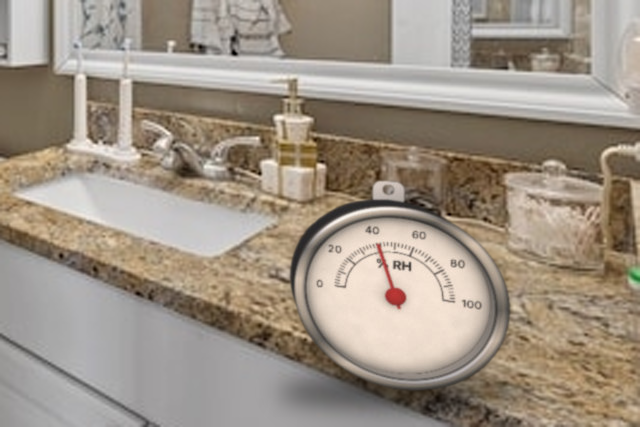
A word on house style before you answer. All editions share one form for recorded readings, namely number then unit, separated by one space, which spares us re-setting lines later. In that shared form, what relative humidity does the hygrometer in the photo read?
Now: 40 %
